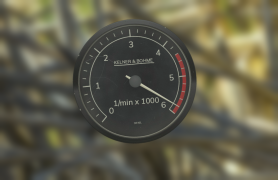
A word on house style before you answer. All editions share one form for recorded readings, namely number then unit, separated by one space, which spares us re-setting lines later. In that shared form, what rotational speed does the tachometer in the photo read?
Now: 5800 rpm
